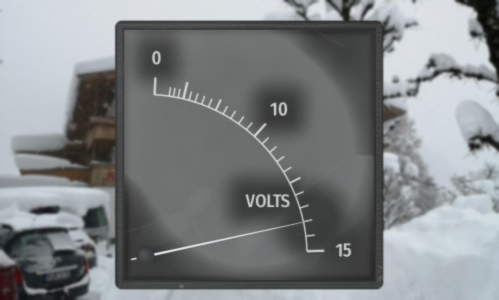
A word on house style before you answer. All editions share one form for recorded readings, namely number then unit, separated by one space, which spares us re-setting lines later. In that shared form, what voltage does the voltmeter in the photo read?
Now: 14 V
